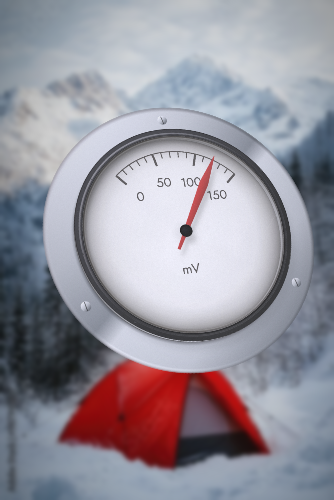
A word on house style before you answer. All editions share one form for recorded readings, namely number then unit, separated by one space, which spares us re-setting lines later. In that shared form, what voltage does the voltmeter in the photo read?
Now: 120 mV
